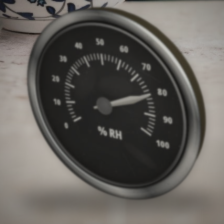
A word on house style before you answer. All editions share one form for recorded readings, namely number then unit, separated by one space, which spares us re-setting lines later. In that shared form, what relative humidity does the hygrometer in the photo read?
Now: 80 %
